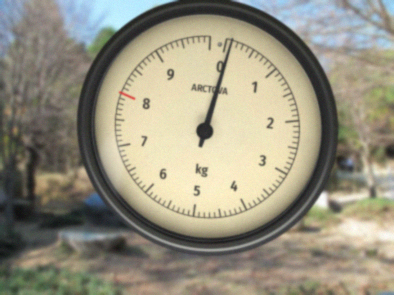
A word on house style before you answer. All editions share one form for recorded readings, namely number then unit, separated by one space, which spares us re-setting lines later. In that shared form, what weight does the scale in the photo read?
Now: 0.1 kg
